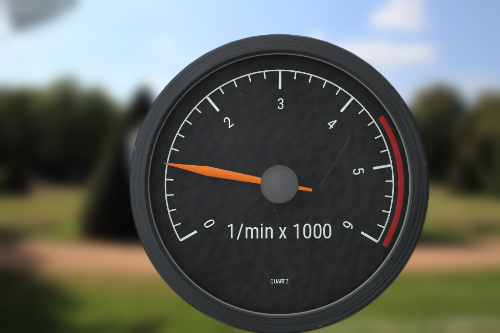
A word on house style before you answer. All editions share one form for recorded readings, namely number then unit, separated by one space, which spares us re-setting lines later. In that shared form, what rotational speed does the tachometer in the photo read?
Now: 1000 rpm
